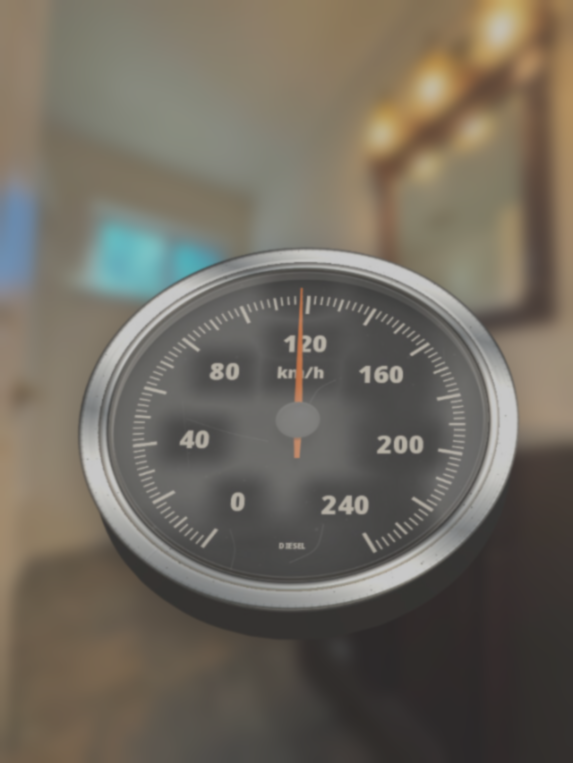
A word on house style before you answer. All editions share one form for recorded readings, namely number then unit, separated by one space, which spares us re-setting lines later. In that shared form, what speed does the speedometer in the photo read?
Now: 118 km/h
